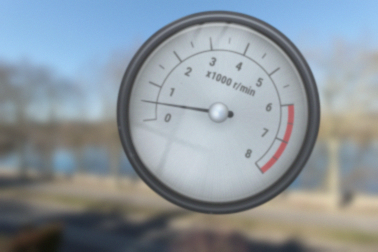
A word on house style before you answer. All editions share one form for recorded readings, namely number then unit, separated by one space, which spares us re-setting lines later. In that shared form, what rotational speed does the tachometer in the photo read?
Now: 500 rpm
